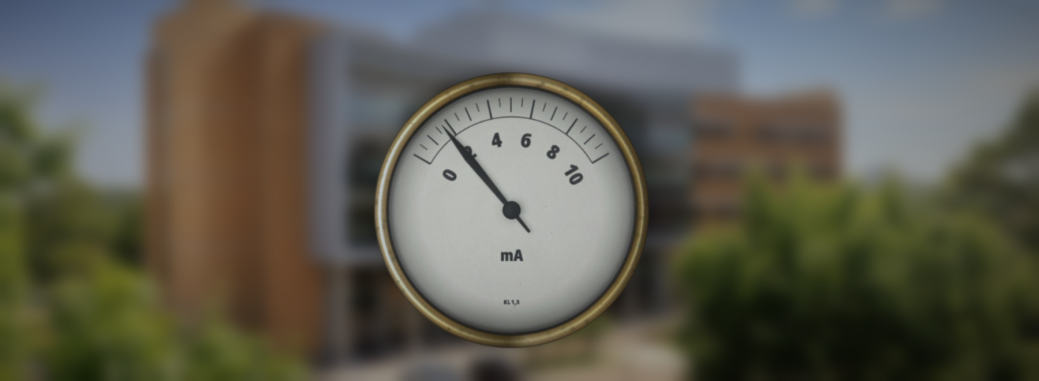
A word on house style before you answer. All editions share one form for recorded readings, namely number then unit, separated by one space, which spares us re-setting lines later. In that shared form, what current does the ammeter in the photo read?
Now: 1.75 mA
